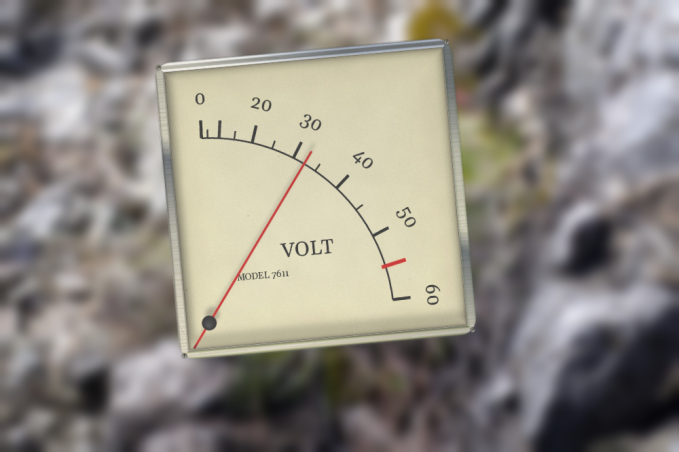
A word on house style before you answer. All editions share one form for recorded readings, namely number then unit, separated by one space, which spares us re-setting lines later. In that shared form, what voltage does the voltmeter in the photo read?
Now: 32.5 V
